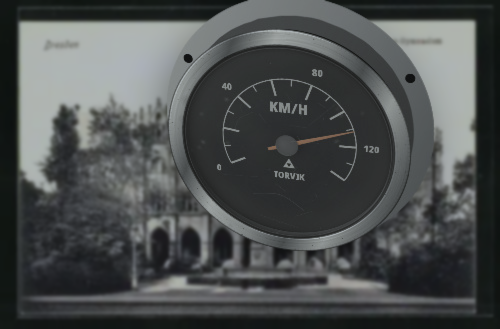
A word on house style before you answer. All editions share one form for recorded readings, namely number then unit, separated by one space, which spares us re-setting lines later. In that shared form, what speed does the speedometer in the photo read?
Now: 110 km/h
